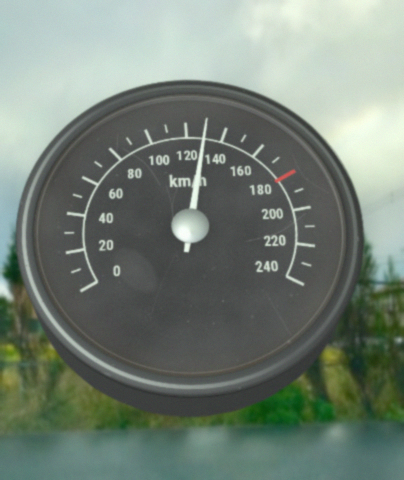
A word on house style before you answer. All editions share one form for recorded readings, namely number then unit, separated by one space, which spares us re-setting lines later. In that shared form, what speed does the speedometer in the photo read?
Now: 130 km/h
